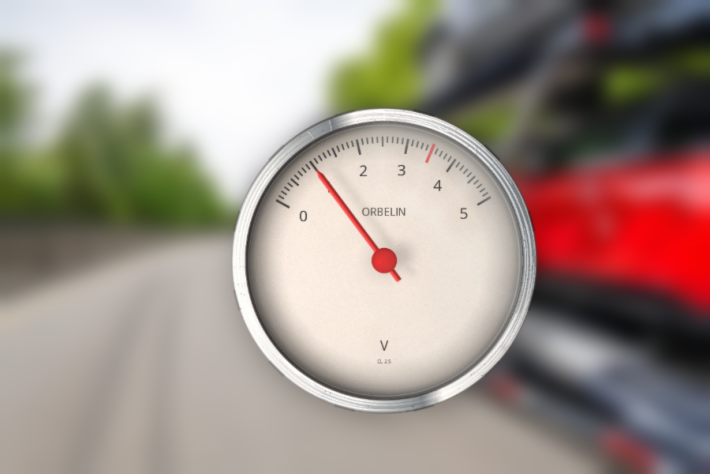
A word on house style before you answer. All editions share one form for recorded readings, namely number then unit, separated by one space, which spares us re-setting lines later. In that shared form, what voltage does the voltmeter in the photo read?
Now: 1 V
